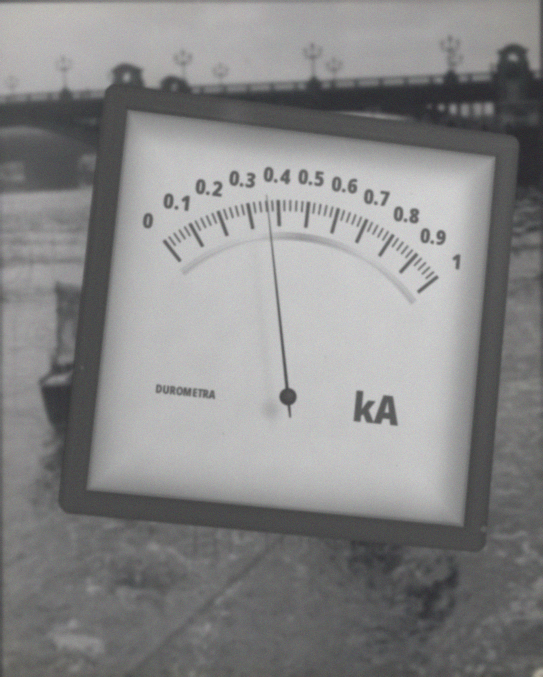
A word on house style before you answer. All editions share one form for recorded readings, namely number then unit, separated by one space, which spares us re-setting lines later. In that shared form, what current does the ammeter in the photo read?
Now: 0.36 kA
